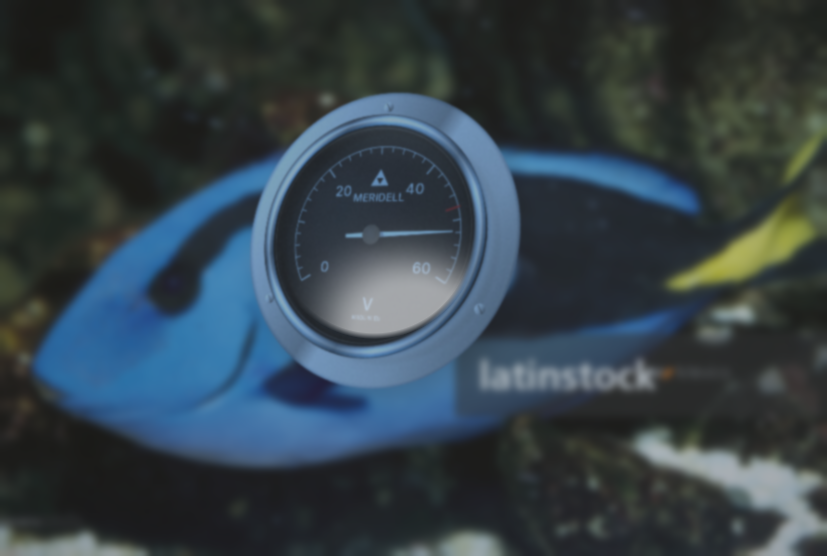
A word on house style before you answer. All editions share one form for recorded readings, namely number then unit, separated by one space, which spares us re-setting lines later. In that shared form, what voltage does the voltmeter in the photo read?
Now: 52 V
